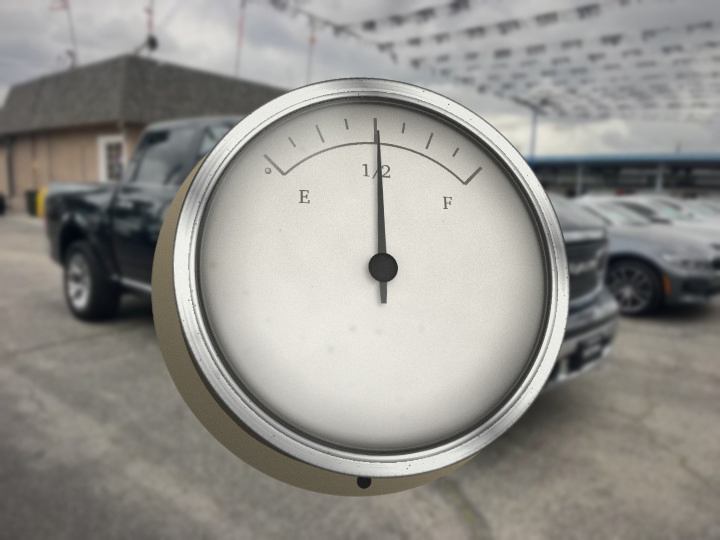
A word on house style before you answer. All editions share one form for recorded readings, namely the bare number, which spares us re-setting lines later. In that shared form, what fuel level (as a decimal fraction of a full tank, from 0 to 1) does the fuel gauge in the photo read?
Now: 0.5
